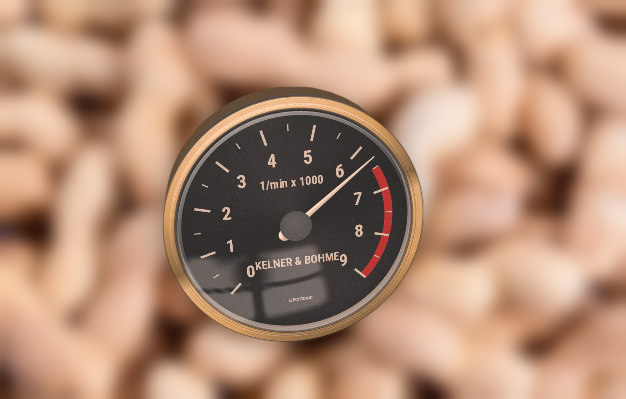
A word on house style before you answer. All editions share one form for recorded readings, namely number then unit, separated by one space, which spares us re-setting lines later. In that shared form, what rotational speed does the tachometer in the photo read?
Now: 6250 rpm
